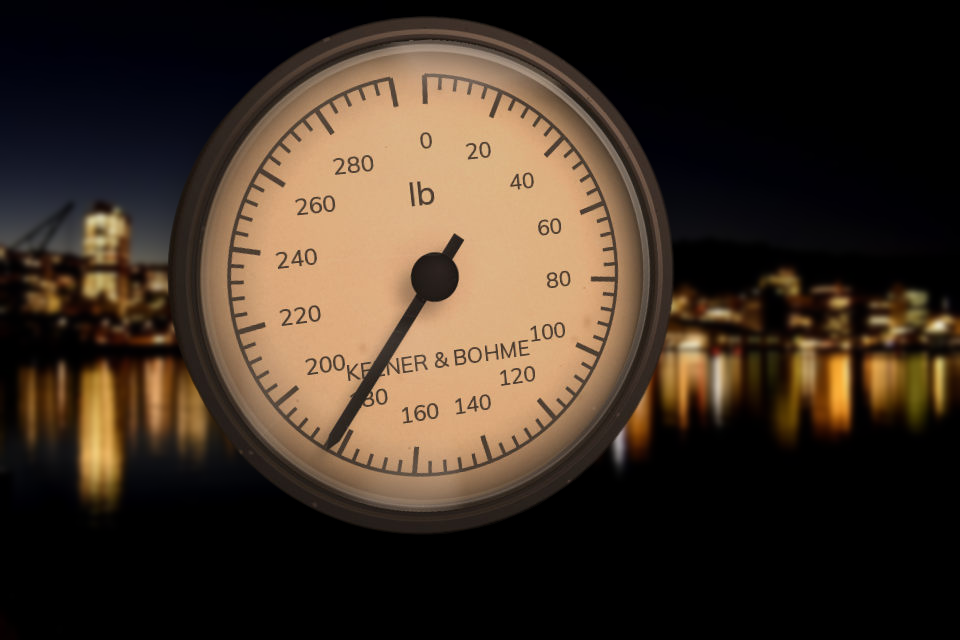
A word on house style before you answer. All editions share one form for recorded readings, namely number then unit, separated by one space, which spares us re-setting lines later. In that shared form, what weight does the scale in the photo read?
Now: 184 lb
